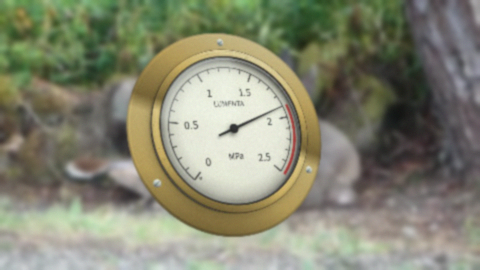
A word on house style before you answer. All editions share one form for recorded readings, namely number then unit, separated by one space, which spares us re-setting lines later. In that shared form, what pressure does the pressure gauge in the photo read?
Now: 1.9 MPa
